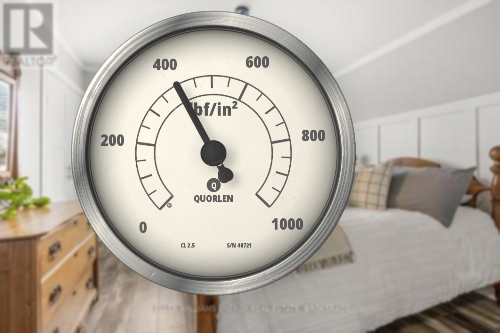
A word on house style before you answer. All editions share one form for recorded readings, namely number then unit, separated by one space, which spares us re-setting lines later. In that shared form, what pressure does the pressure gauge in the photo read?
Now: 400 psi
